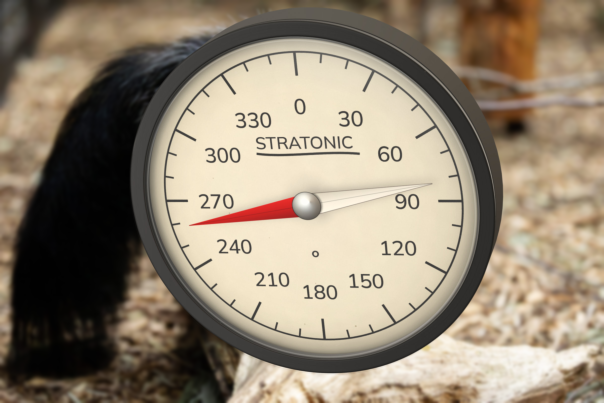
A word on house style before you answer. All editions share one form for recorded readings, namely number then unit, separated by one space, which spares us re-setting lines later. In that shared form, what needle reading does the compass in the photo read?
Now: 260 °
